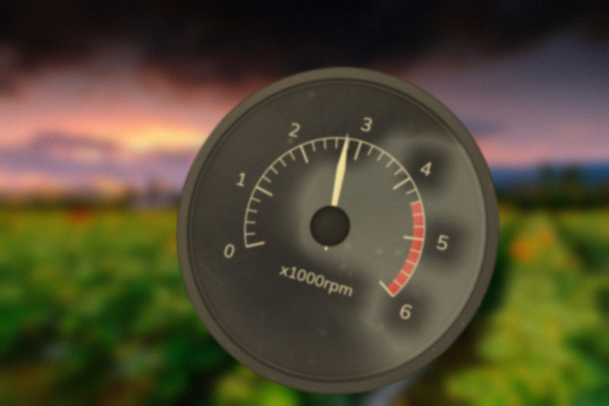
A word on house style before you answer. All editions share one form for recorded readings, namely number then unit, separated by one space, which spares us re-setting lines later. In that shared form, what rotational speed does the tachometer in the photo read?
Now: 2800 rpm
